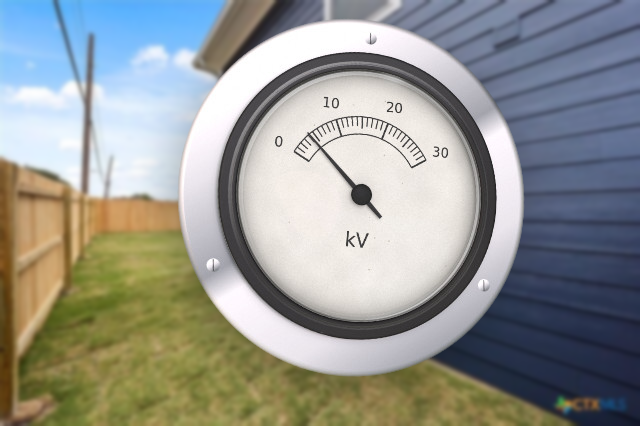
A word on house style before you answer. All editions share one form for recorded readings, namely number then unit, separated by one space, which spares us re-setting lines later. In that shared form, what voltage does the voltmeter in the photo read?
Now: 4 kV
